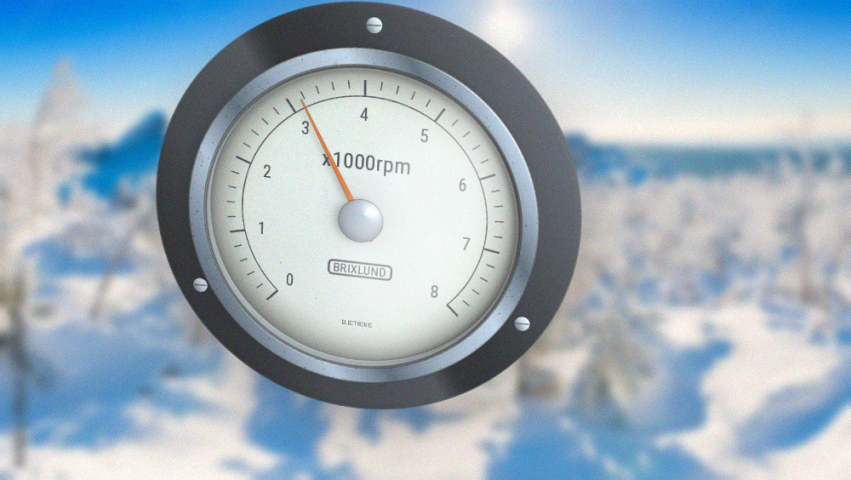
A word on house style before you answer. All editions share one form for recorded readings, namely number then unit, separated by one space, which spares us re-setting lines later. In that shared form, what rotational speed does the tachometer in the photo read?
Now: 3200 rpm
